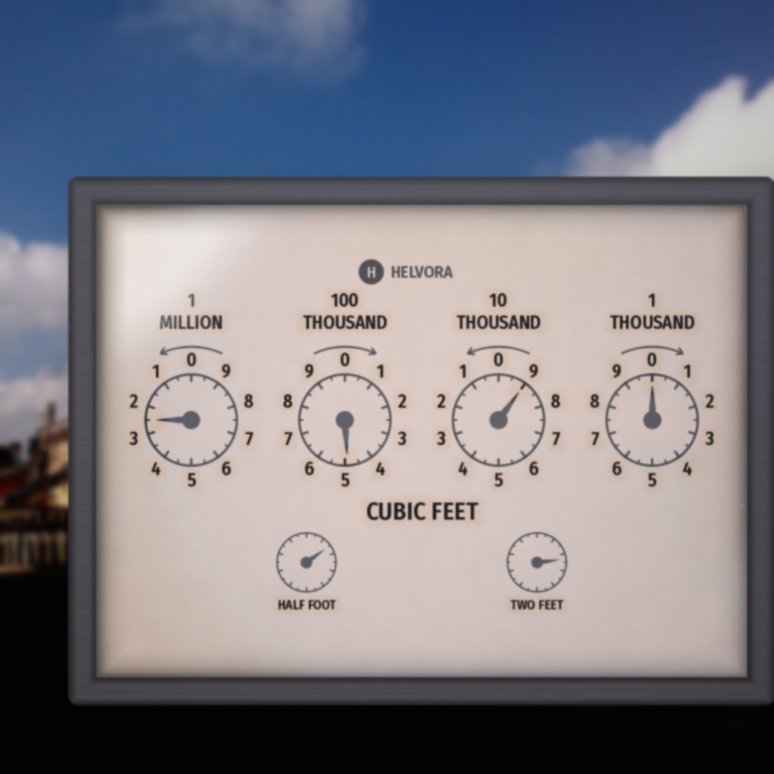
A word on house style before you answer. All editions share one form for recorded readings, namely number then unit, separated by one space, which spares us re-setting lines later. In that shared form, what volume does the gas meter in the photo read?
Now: 249000 ft³
